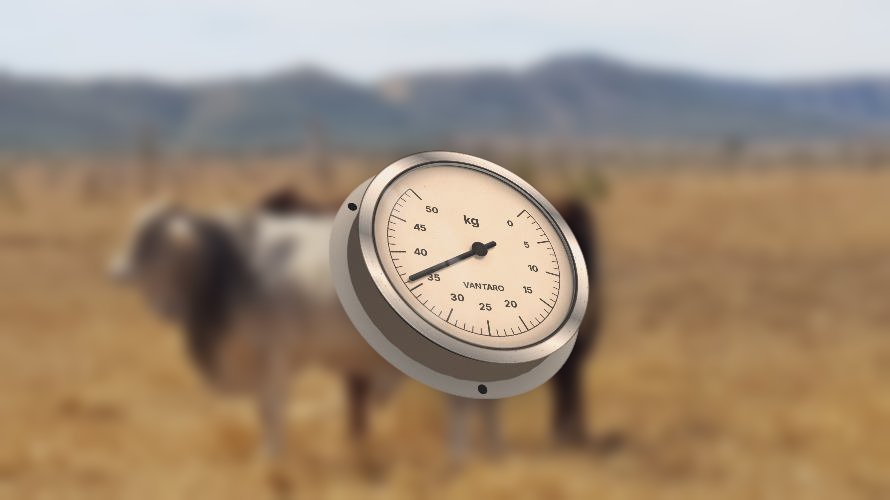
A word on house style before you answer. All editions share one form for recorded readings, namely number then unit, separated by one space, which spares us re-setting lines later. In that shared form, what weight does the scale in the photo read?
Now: 36 kg
